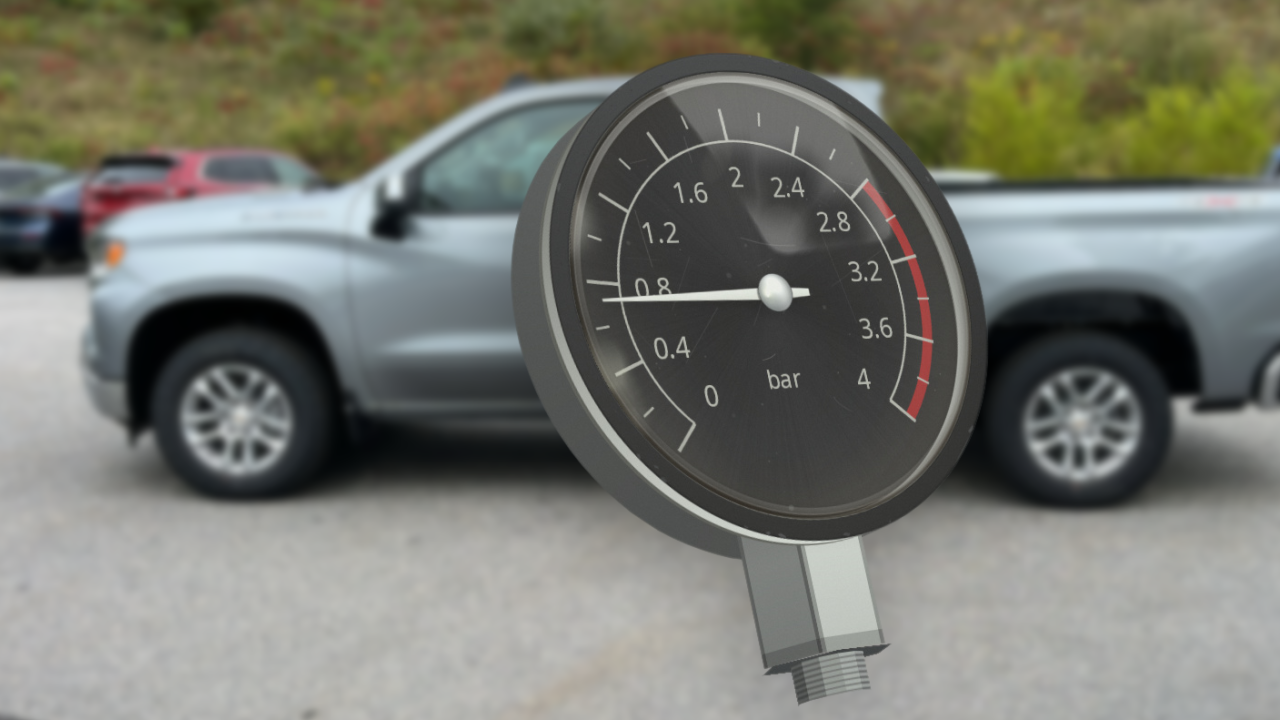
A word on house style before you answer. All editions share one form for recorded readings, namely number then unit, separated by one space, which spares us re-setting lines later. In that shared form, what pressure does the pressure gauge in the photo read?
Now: 0.7 bar
